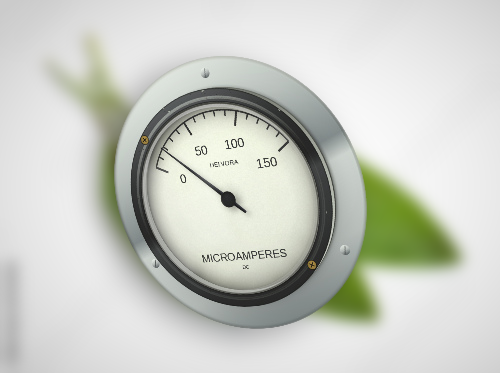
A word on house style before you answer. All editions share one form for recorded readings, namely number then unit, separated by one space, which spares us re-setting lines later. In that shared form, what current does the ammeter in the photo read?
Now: 20 µA
